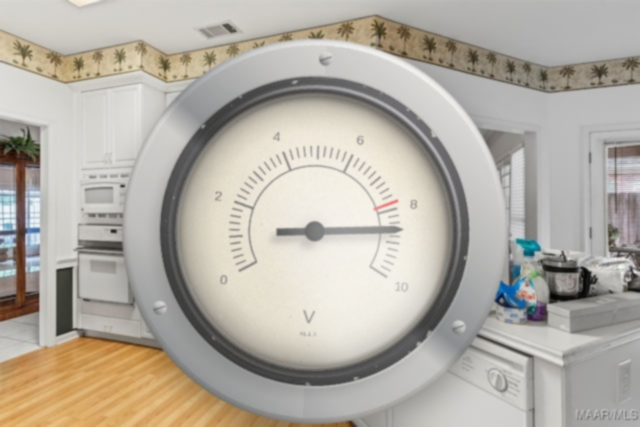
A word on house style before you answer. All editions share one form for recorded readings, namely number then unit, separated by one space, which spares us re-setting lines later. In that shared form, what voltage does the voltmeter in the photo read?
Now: 8.6 V
